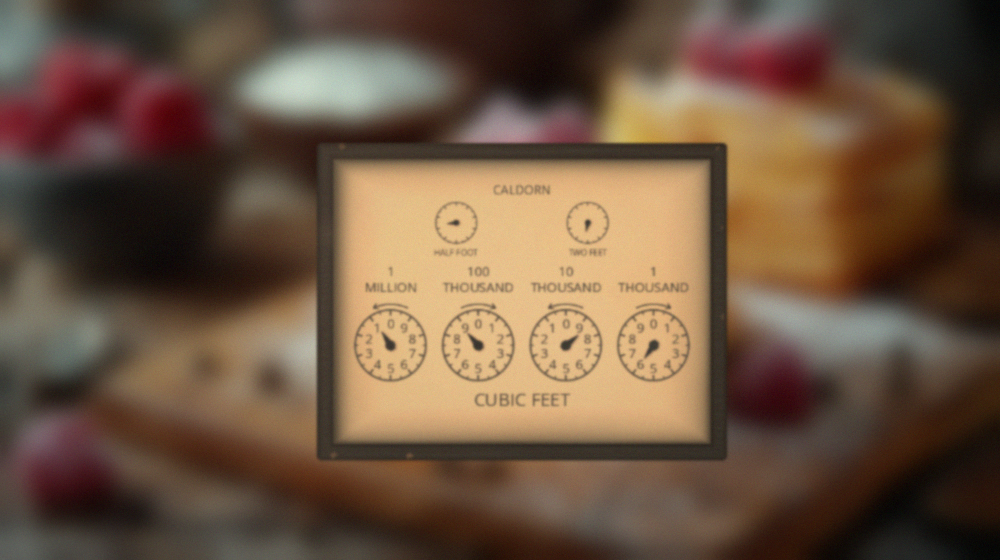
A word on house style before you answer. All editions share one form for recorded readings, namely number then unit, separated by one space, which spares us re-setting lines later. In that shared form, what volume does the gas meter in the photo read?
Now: 88600 ft³
